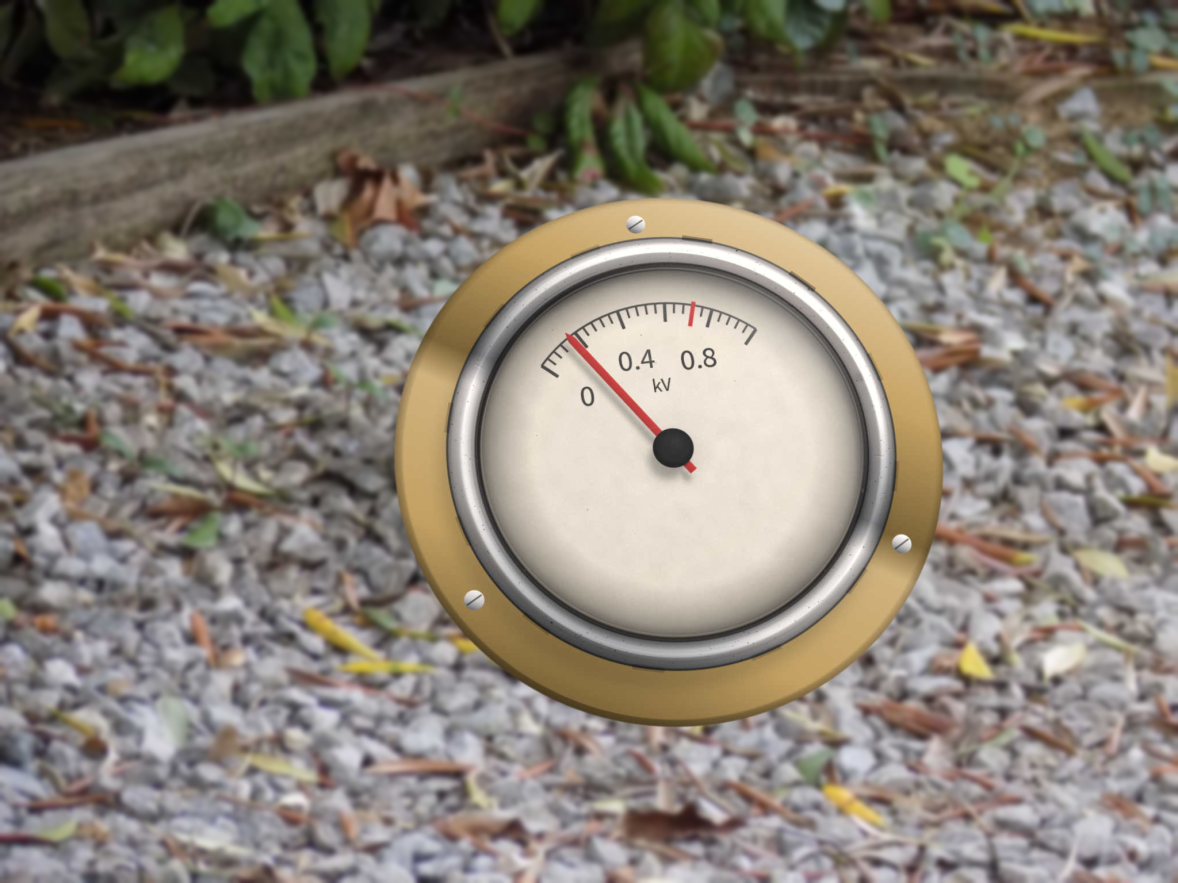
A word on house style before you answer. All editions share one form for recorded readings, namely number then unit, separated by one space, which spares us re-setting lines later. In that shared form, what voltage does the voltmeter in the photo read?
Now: 0.16 kV
